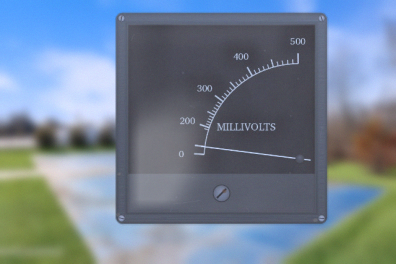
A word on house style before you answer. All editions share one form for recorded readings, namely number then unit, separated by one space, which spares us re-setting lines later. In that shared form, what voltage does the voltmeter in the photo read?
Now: 100 mV
